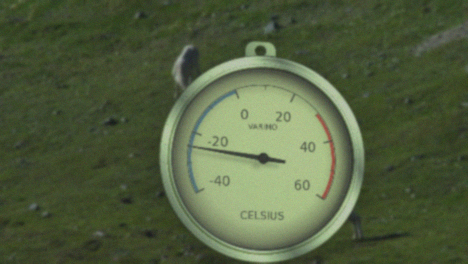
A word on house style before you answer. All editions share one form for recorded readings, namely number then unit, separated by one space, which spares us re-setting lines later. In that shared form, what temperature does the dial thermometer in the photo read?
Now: -25 °C
